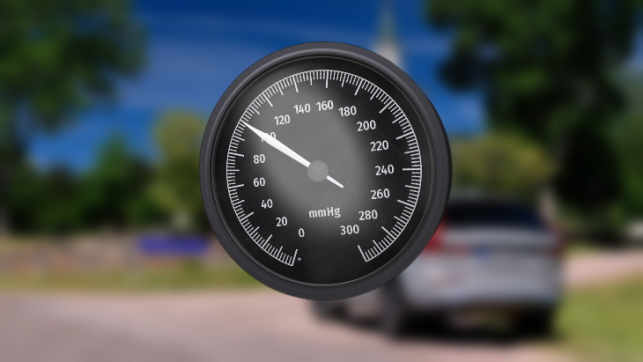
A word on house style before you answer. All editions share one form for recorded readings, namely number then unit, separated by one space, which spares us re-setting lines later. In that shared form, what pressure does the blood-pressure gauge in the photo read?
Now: 100 mmHg
